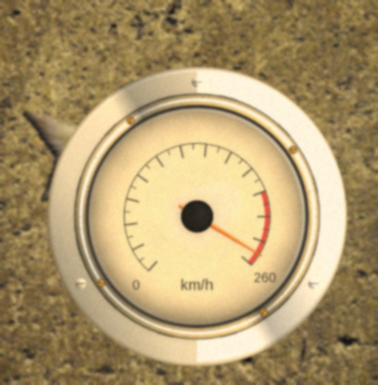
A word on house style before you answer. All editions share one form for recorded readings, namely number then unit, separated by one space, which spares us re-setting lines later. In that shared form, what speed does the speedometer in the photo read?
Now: 250 km/h
